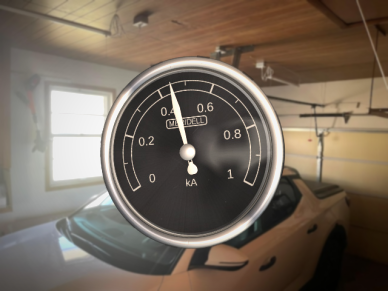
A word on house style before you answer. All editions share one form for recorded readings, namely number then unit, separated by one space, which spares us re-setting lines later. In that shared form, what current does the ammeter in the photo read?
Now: 0.45 kA
